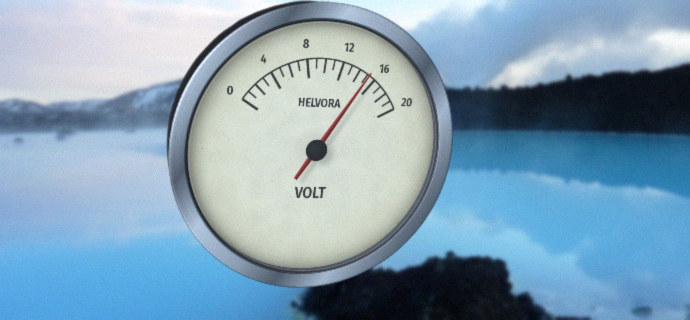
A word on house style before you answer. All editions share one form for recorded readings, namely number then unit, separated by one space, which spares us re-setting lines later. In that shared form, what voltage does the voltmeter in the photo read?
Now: 15 V
